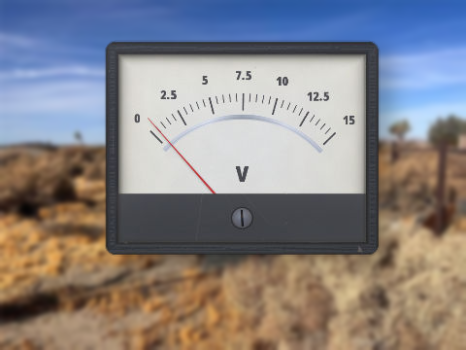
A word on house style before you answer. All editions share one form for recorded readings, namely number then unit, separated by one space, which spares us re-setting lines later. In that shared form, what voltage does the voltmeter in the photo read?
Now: 0.5 V
